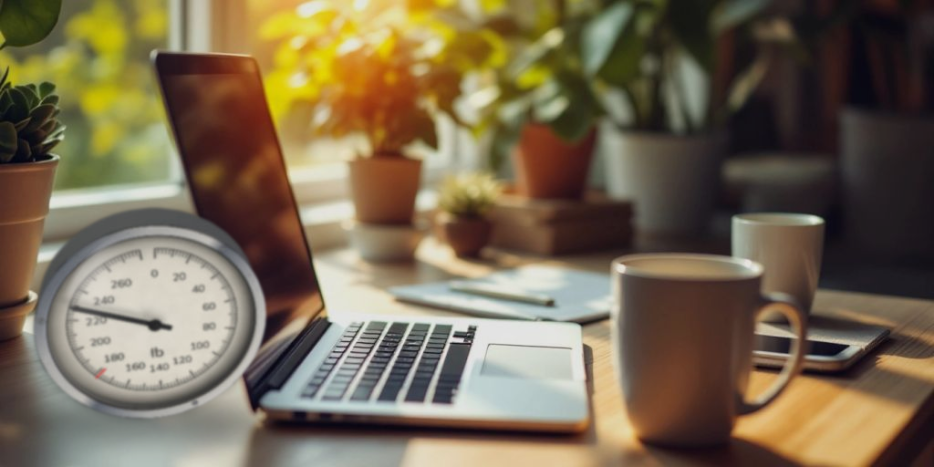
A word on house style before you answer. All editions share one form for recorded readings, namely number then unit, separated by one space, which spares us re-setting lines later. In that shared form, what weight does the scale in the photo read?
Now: 230 lb
